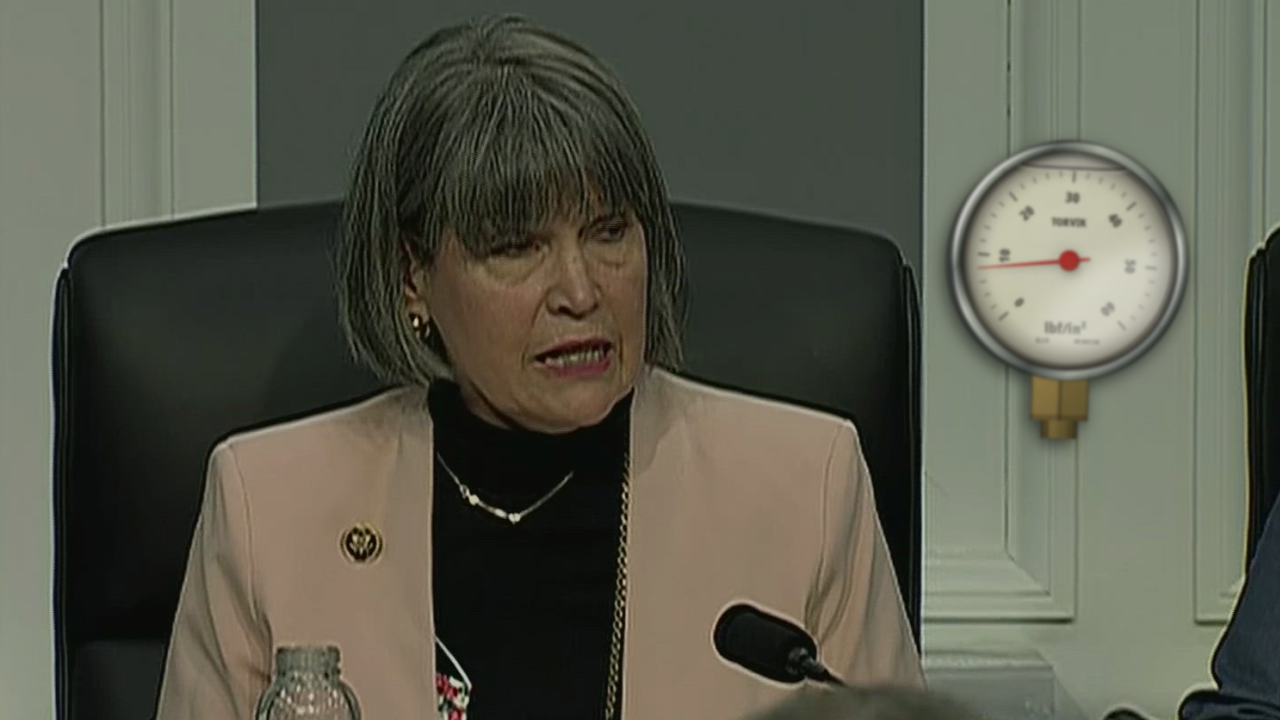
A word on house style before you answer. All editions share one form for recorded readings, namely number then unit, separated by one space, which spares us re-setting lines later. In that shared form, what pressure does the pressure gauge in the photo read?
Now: 8 psi
